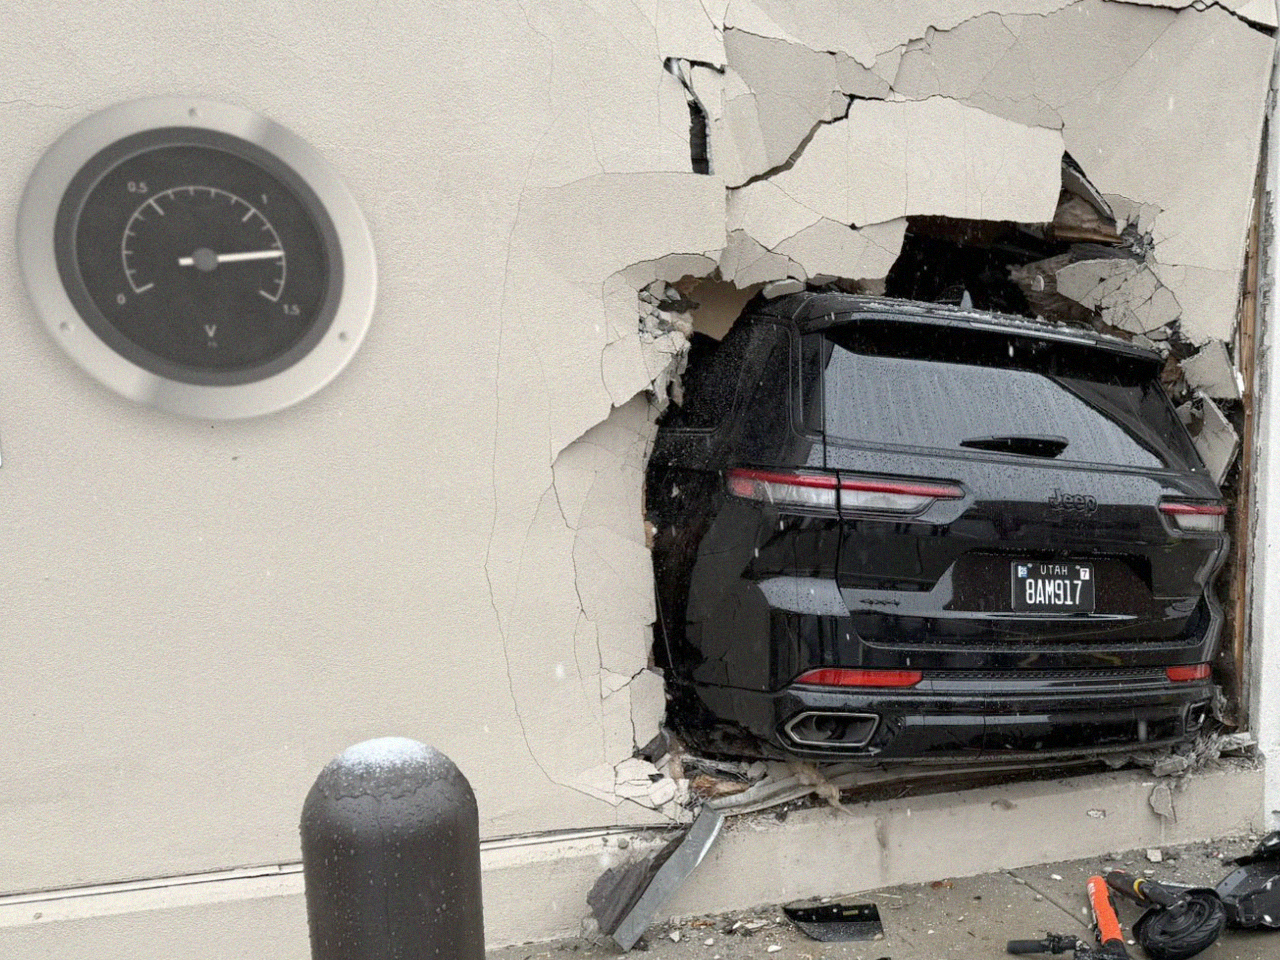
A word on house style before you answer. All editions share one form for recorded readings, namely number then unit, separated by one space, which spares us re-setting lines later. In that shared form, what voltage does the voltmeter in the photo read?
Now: 1.25 V
